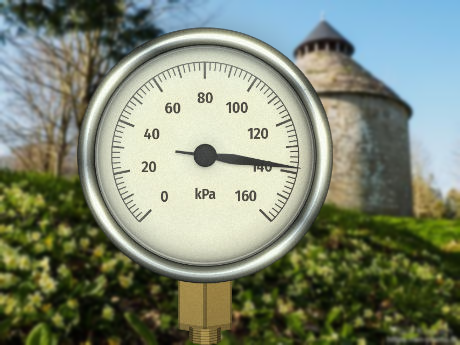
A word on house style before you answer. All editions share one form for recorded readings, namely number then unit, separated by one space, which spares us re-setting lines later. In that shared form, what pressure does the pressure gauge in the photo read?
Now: 138 kPa
